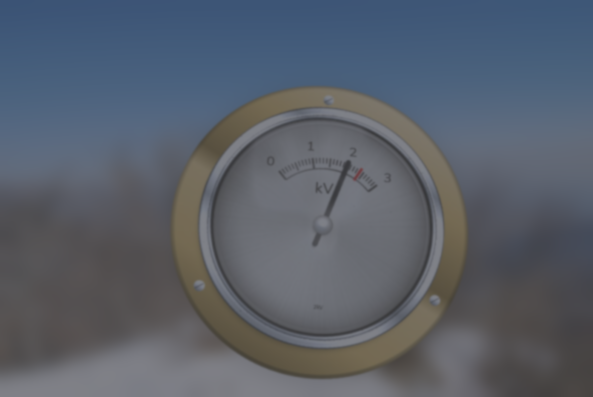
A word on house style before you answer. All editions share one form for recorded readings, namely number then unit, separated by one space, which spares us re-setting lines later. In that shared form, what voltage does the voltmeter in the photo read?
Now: 2 kV
